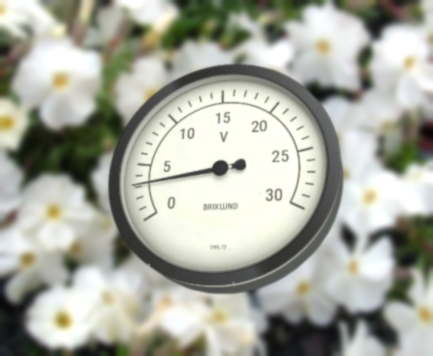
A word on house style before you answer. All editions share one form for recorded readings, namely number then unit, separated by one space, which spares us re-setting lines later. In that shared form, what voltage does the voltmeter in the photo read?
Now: 3 V
